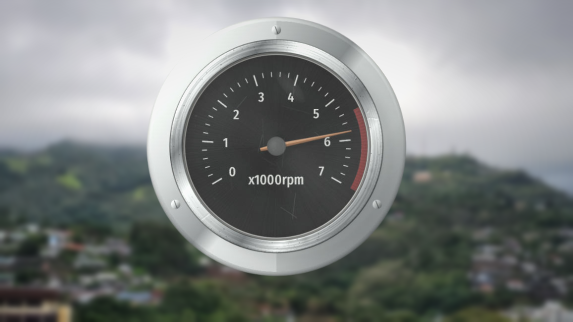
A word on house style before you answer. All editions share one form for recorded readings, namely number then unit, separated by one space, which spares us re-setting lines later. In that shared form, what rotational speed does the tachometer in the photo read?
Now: 5800 rpm
